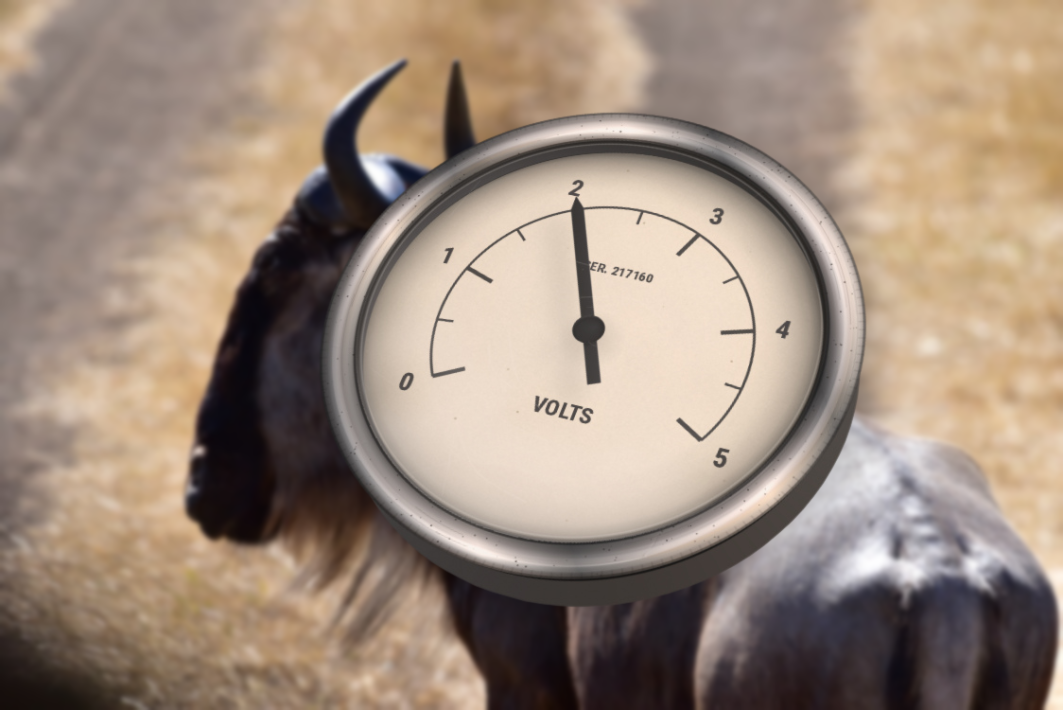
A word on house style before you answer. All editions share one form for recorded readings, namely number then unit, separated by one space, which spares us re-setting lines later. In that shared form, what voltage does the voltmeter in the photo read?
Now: 2 V
